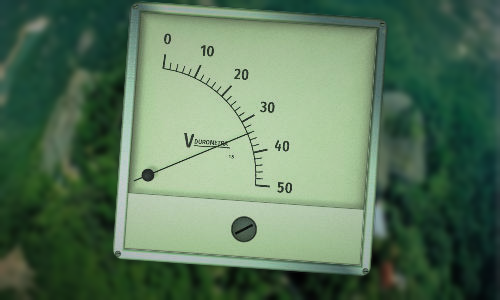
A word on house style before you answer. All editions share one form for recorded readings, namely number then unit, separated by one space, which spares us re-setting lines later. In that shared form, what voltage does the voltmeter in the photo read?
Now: 34 V
